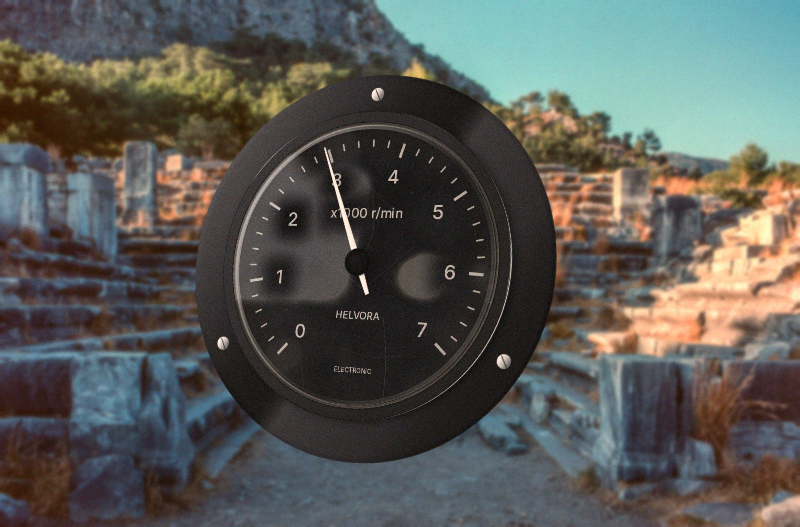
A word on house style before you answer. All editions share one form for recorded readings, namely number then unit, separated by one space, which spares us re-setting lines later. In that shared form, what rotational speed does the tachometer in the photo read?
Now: 3000 rpm
